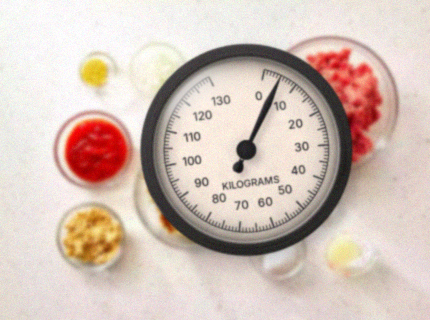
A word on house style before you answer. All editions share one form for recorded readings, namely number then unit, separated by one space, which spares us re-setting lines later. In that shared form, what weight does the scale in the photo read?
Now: 5 kg
